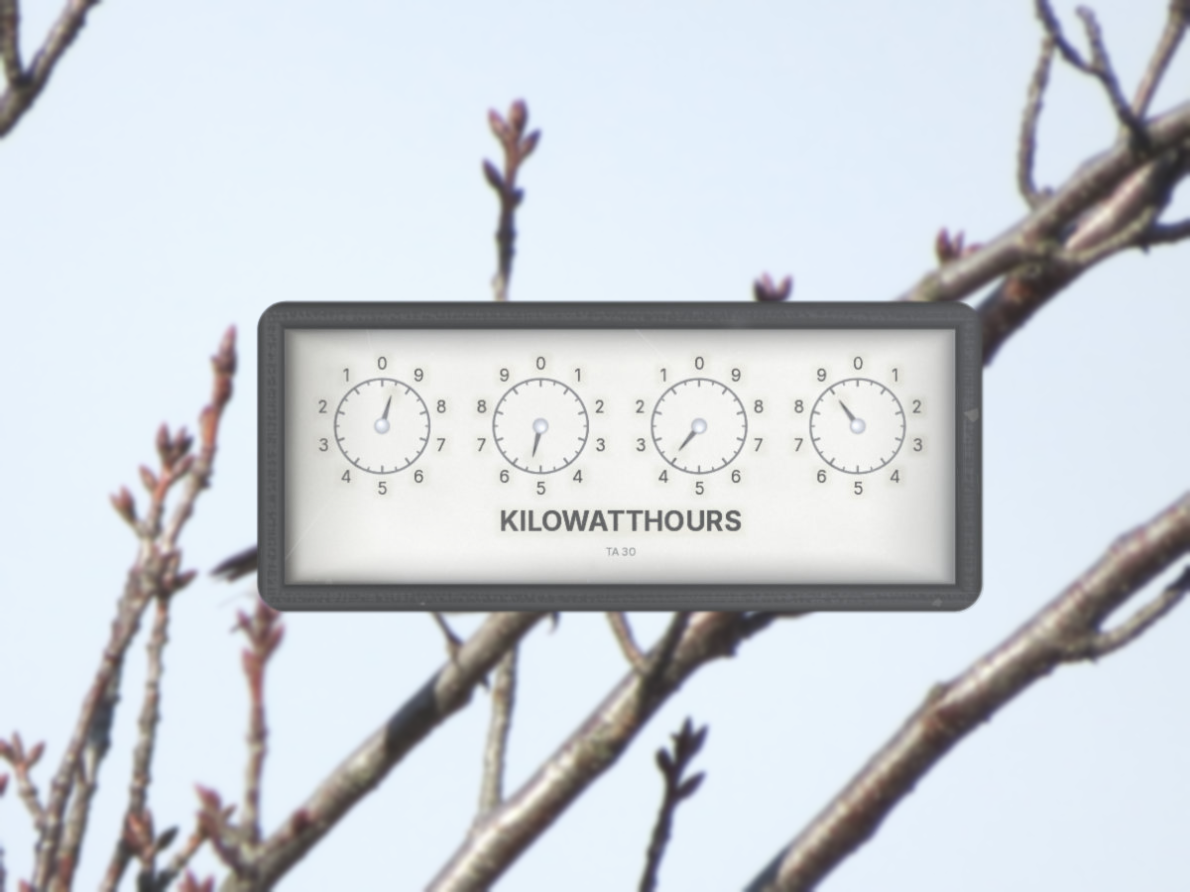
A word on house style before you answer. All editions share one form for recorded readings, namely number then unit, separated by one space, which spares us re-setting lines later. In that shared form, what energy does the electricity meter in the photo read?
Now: 9539 kWh
